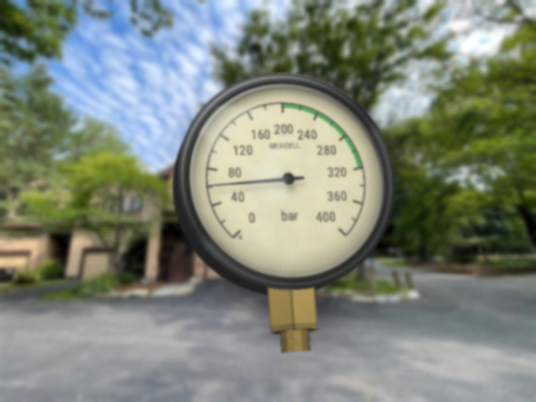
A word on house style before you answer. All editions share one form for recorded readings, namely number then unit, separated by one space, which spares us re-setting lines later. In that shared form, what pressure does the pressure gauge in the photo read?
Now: 60 bar
